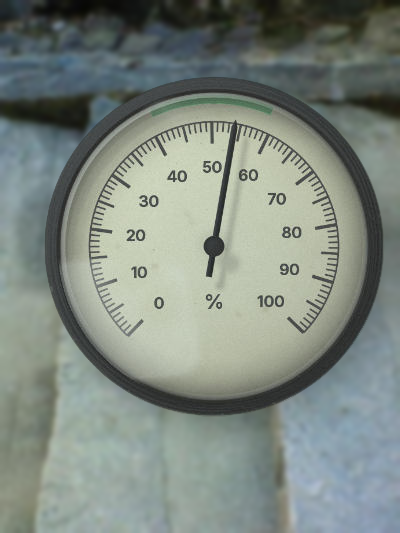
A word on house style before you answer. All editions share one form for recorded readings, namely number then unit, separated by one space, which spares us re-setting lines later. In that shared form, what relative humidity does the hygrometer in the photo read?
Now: 54 %
